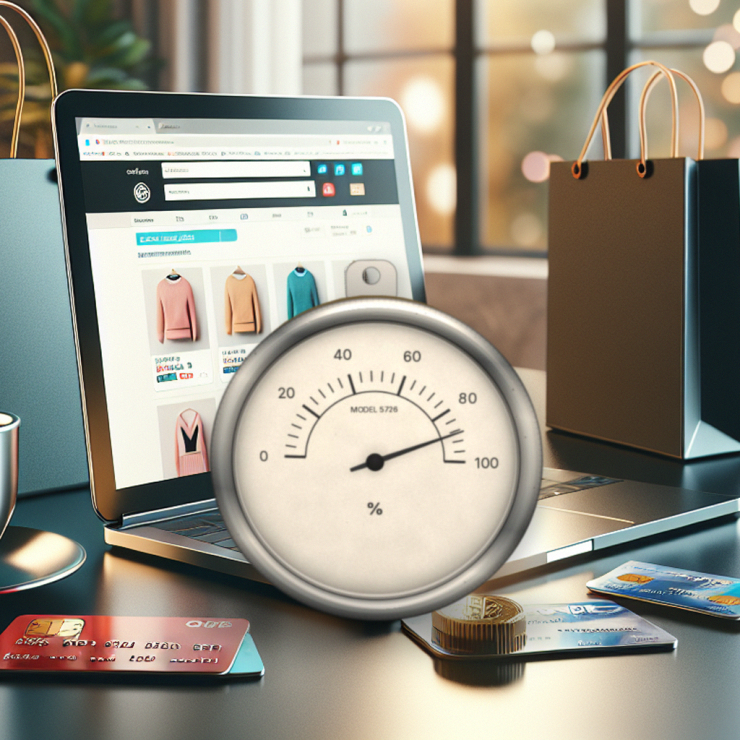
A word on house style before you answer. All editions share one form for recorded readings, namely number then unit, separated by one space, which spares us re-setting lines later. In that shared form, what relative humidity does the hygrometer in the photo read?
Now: 88 %
